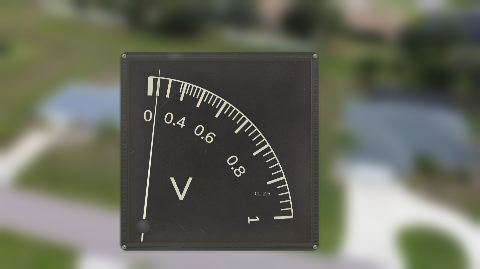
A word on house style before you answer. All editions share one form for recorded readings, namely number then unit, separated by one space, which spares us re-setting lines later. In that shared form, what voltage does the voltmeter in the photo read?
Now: 0.2 V
